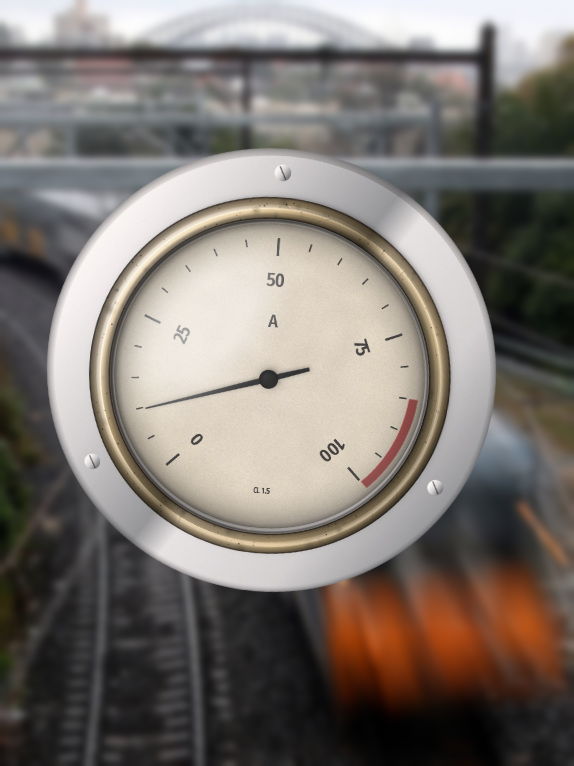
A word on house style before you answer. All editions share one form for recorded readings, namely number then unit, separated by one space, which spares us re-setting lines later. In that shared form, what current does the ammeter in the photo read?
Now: 10 A
